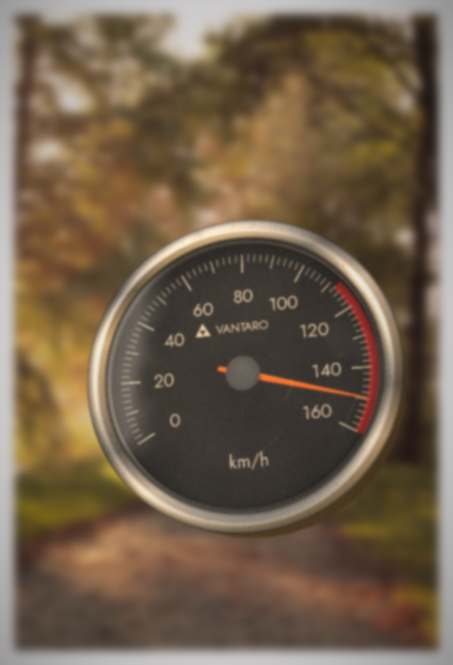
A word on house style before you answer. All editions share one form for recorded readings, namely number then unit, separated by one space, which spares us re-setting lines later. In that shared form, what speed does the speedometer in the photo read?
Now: 150 km/h
